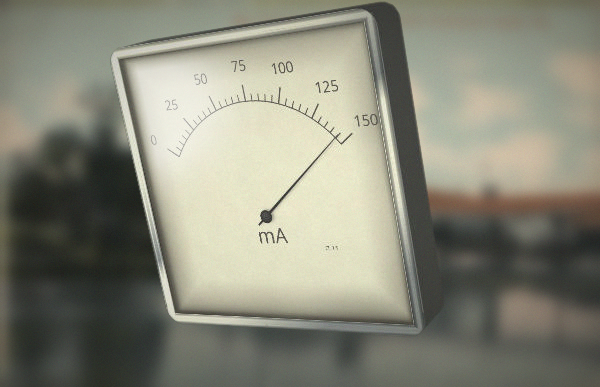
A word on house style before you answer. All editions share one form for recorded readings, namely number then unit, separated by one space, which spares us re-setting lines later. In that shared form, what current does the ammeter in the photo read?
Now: 145 mA
